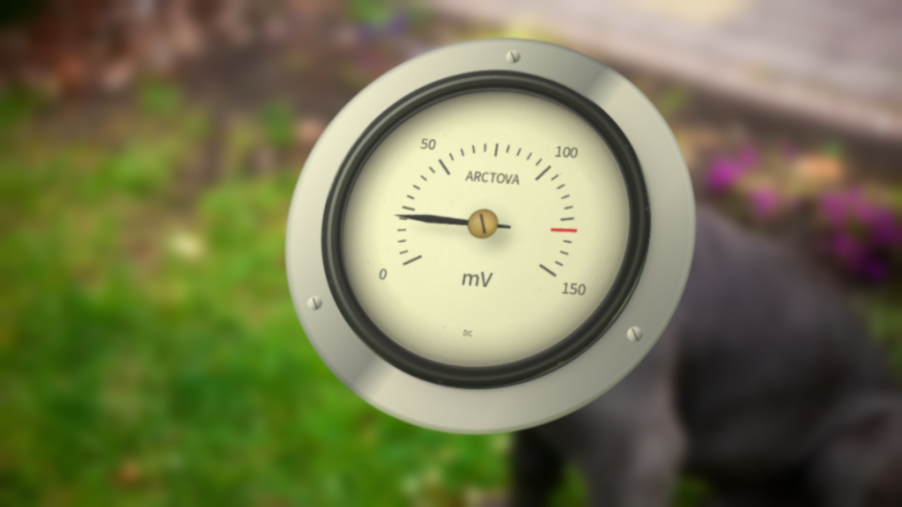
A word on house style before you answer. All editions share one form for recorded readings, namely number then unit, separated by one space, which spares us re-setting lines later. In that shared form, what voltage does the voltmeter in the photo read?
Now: 20 mV
